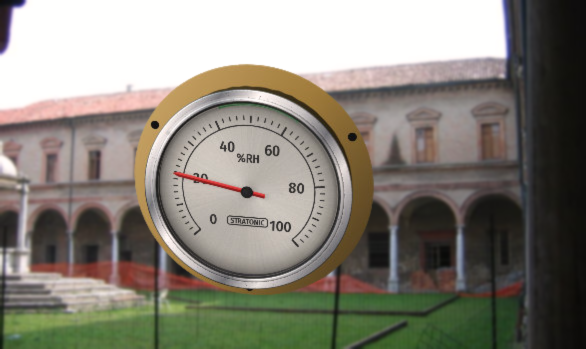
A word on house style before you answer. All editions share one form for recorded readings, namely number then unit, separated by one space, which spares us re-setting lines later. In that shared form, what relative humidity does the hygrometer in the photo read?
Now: 20 %
